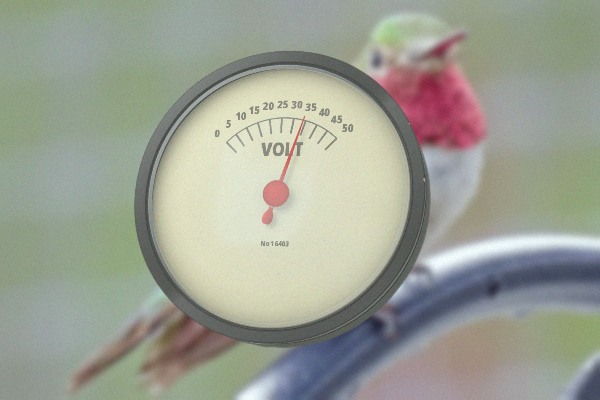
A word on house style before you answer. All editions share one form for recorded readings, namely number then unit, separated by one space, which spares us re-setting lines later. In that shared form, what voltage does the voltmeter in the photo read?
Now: 35 V
